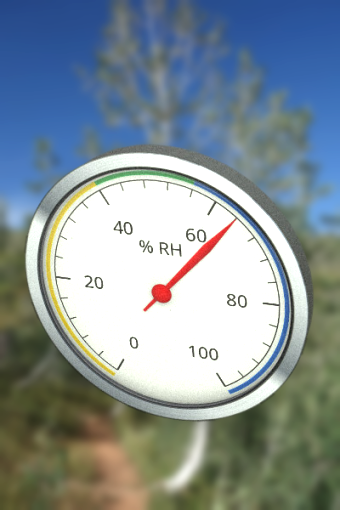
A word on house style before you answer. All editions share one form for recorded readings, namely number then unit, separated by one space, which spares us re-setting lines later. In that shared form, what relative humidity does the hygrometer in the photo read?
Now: 64 %
